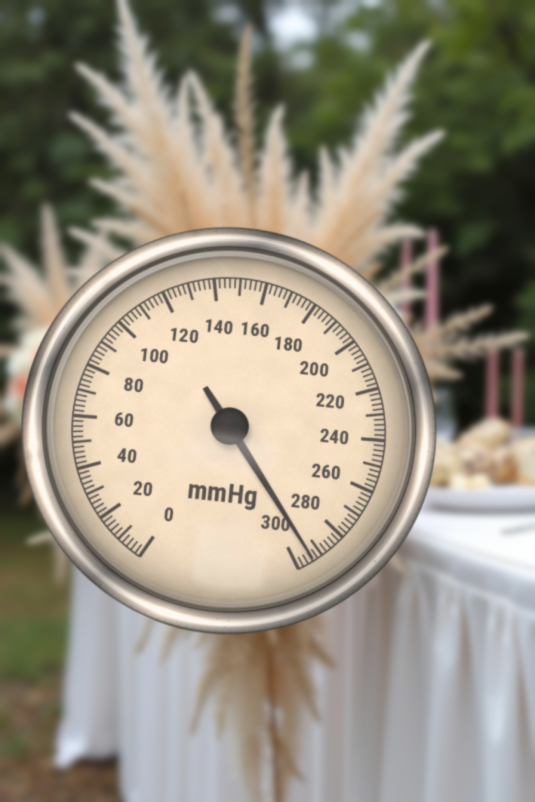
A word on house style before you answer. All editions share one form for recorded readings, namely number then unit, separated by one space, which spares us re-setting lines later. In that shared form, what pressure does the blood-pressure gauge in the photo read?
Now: 294 mmHg
